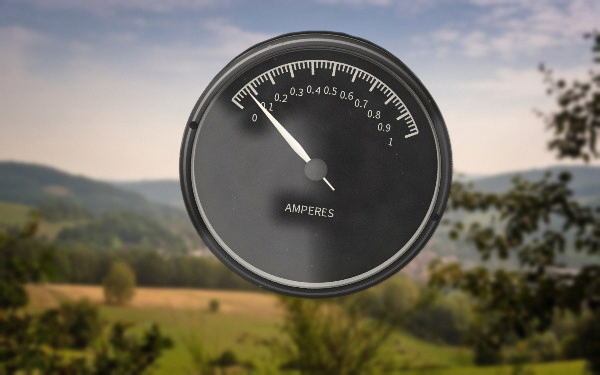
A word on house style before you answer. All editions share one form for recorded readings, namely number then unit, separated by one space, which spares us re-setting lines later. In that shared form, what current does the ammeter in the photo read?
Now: 0.08 A
